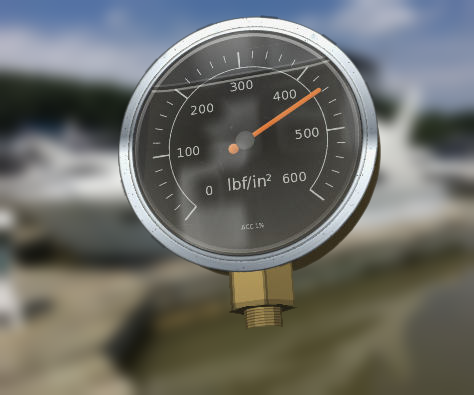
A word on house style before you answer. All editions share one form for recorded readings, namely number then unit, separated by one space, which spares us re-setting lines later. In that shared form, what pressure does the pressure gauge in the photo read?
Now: 440 psi
